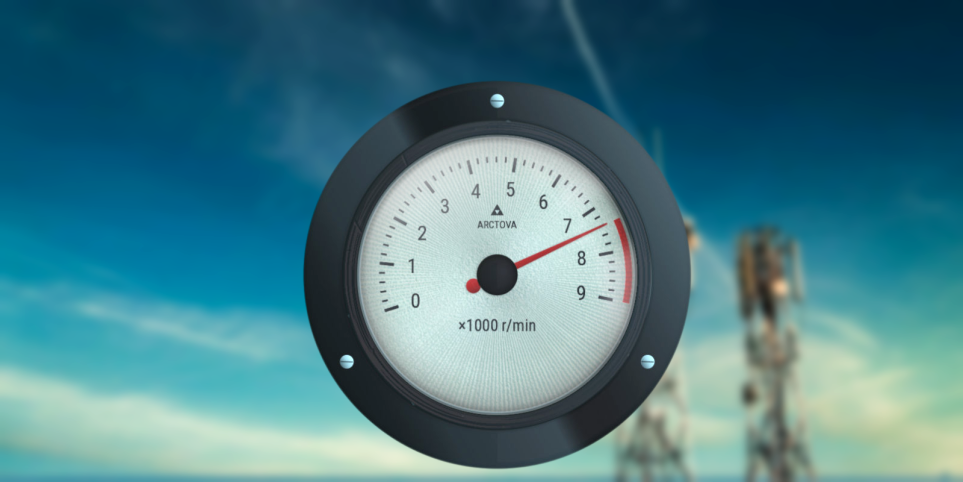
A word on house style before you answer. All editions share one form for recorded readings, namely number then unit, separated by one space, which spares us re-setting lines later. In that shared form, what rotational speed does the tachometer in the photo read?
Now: 7400 rpm
